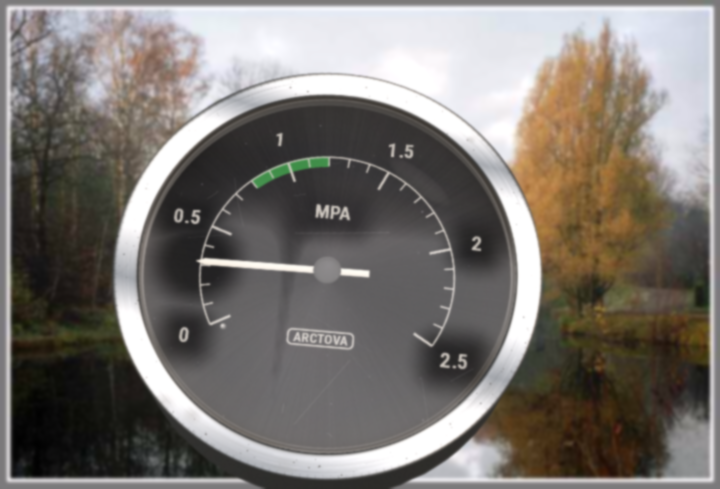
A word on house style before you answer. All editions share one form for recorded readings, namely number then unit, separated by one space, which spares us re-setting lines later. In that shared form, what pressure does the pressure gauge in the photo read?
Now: 0.3 MPa
